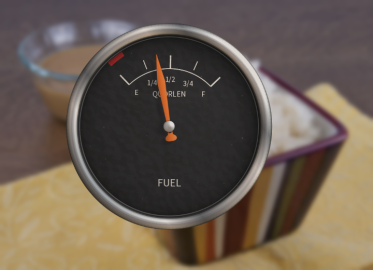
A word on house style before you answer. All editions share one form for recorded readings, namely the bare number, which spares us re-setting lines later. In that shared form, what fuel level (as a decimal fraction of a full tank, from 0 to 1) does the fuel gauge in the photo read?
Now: 0.375
